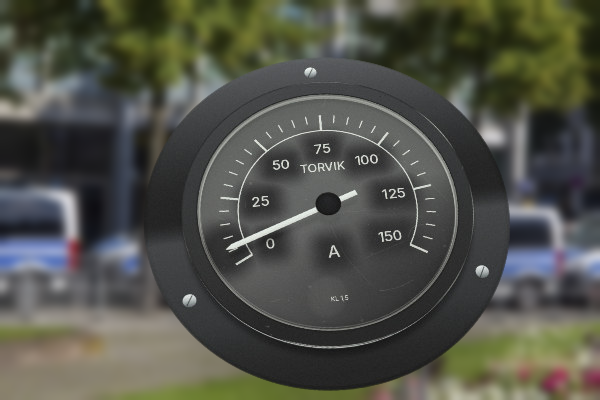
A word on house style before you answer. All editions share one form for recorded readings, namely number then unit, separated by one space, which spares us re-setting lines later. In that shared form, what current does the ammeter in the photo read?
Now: 5 A
